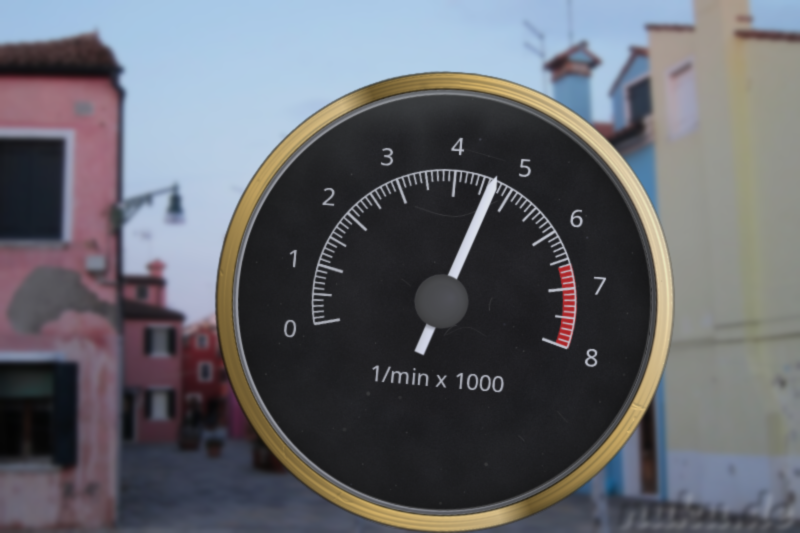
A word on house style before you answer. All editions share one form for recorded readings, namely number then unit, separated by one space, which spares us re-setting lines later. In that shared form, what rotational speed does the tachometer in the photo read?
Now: 4700 rpm
